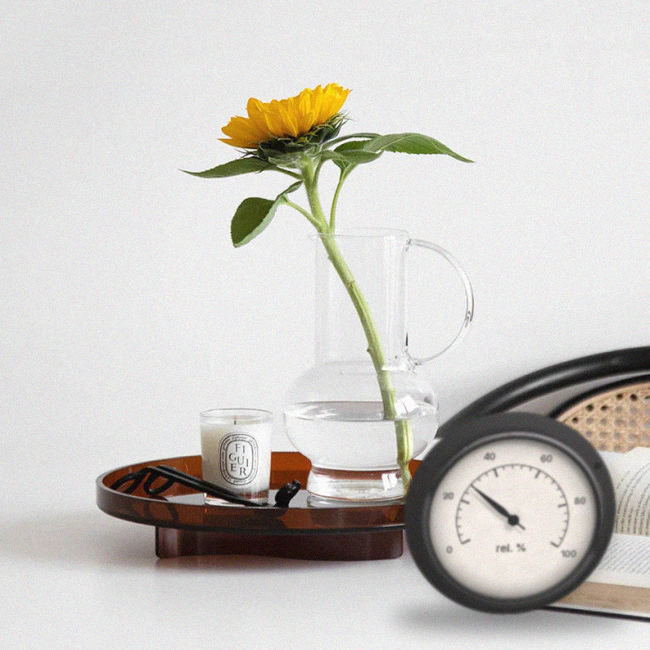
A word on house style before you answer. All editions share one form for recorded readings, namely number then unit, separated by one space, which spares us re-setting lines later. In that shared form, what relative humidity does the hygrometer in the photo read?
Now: 28 %
